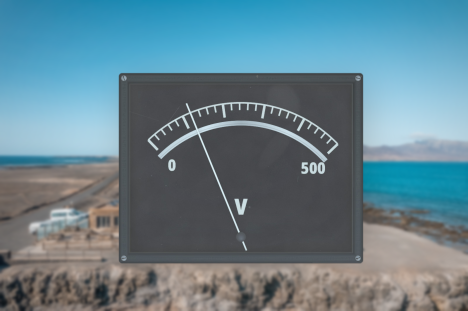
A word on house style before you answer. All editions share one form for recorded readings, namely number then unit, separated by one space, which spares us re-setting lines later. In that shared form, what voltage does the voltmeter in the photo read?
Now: 120 V
